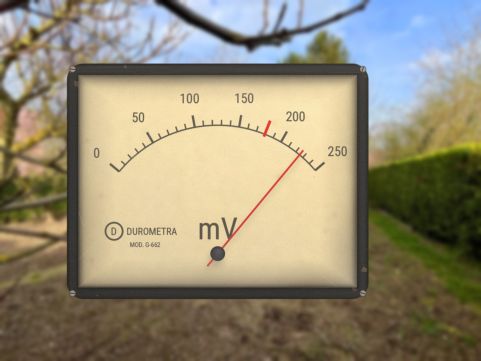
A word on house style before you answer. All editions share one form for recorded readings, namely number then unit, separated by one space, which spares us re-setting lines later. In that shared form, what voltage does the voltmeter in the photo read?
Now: 225 mV
